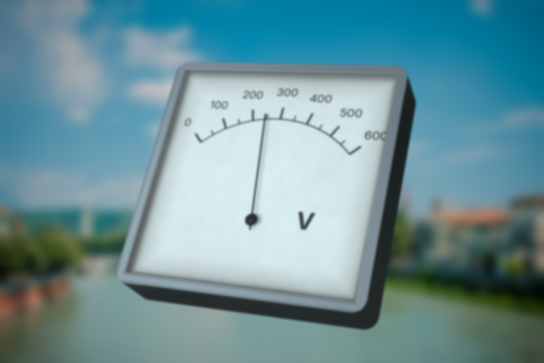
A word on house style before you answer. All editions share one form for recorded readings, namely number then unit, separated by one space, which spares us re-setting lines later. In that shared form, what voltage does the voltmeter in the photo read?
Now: 250 V
